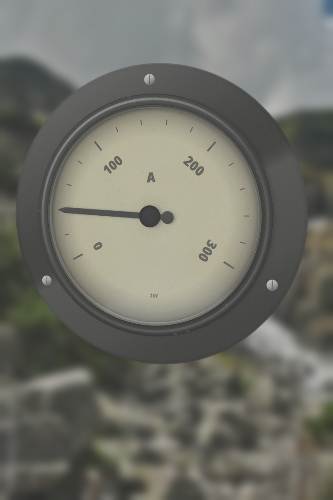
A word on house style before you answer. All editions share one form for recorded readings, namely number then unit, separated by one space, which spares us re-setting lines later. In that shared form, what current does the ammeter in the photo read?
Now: 40 A
